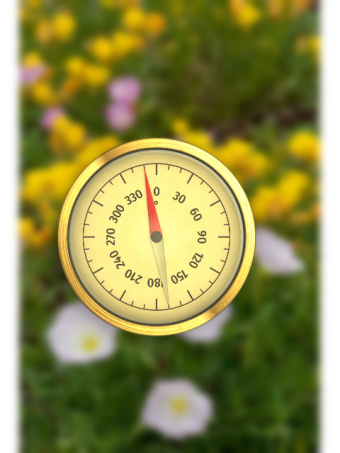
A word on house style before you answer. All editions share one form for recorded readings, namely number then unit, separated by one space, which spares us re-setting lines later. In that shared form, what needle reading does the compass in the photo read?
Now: 350 °
